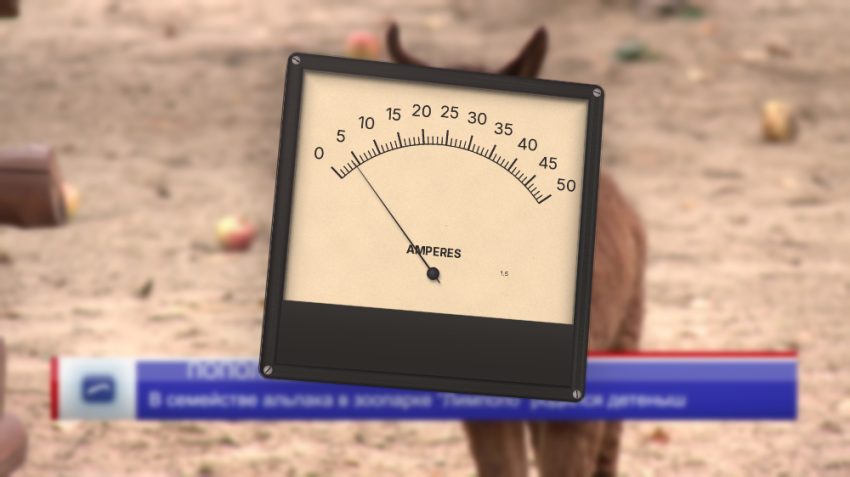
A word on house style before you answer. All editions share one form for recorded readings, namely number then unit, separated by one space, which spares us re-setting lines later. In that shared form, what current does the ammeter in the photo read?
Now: 4 A
